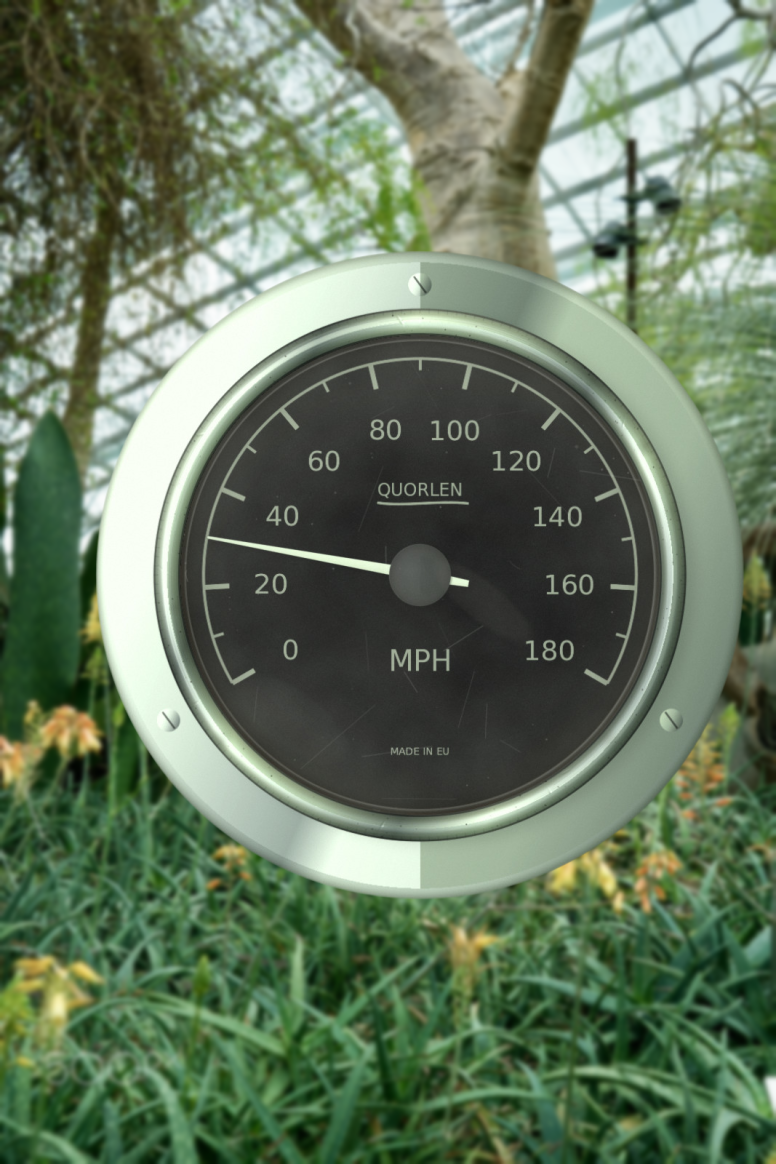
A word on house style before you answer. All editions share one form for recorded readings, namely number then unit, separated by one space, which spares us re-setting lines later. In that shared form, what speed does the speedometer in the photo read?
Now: 30 mph
